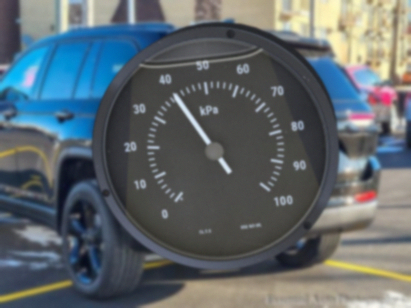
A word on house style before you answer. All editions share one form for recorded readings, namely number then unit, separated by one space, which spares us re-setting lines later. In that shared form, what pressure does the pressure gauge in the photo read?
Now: 40 kPa
